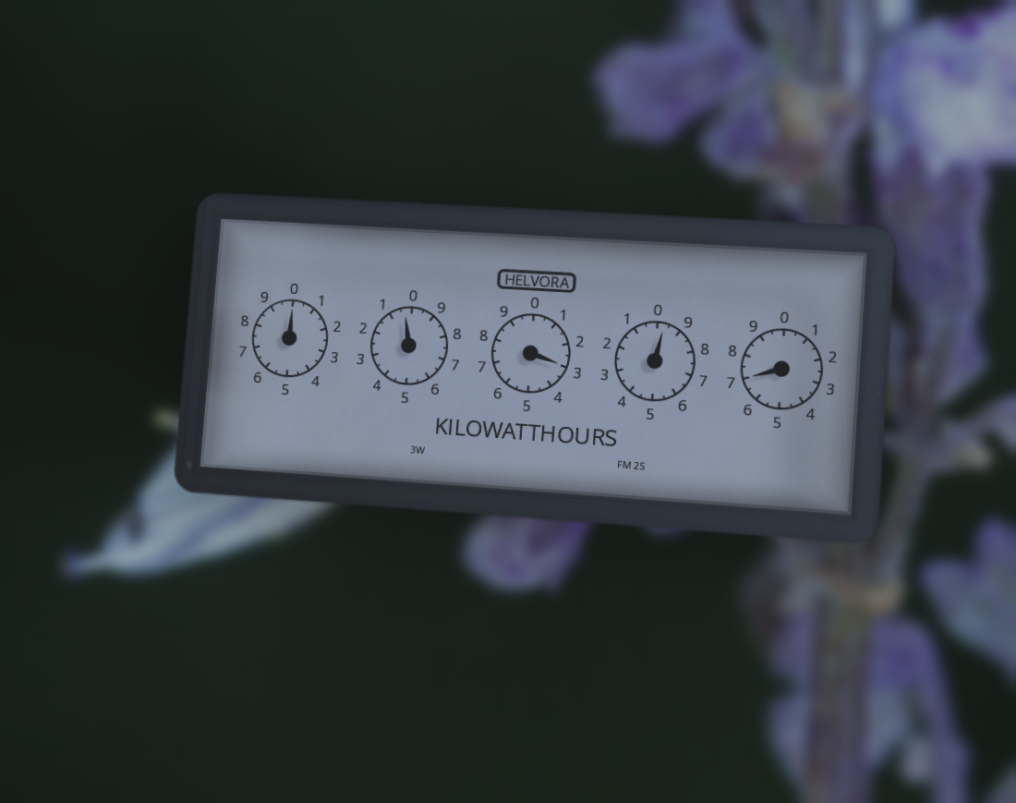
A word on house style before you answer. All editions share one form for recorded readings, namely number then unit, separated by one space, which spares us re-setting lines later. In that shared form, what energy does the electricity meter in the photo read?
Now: 297 kWh
